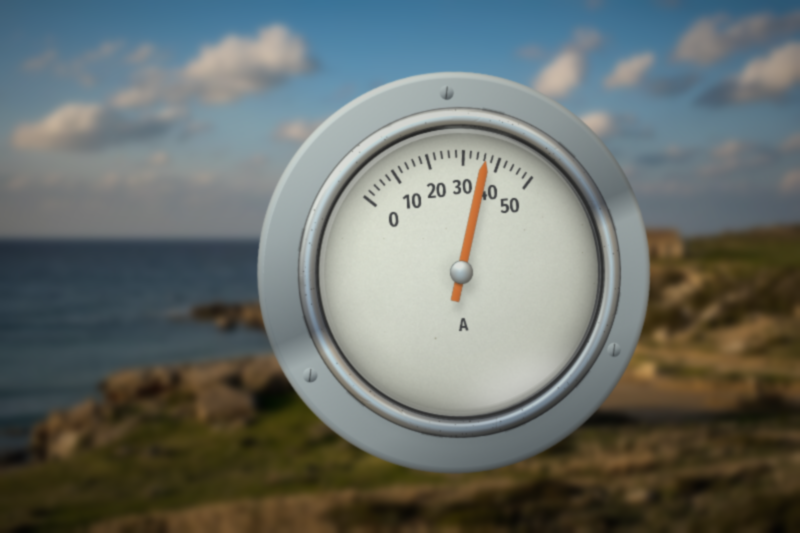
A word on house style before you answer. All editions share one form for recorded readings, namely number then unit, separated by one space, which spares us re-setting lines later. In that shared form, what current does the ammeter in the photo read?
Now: 36 A
